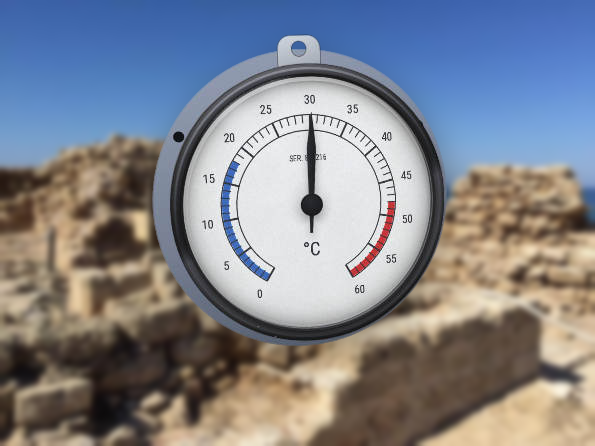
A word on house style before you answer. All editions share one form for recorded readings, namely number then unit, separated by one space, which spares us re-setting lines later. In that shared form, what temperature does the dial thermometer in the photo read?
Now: 30 °C
